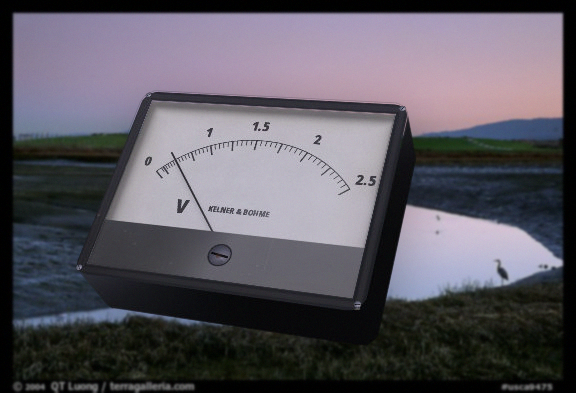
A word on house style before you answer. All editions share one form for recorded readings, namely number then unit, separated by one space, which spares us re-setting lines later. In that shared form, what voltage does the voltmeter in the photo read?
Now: 0.5 V
